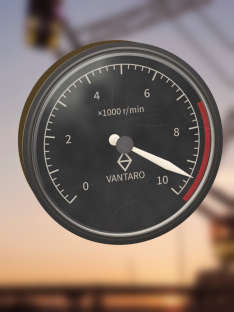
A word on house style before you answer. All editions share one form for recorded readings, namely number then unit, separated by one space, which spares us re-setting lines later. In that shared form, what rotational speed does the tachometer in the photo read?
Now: 9400 rpm
